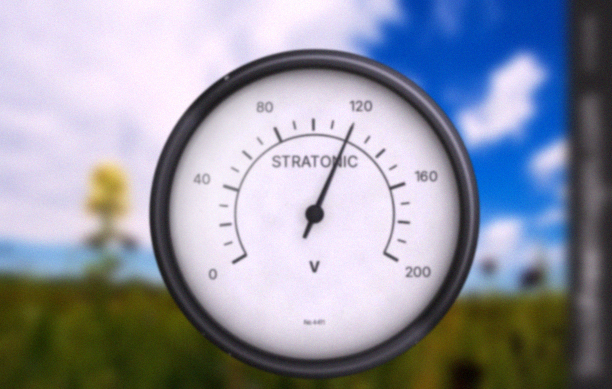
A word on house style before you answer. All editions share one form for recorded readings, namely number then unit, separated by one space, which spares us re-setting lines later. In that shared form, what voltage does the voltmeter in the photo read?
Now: 120 V
